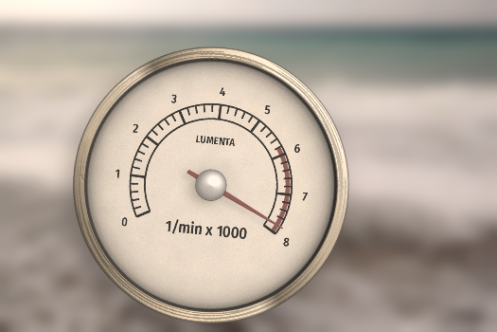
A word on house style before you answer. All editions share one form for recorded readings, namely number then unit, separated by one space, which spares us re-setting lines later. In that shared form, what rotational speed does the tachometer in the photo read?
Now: 7800 rpm
